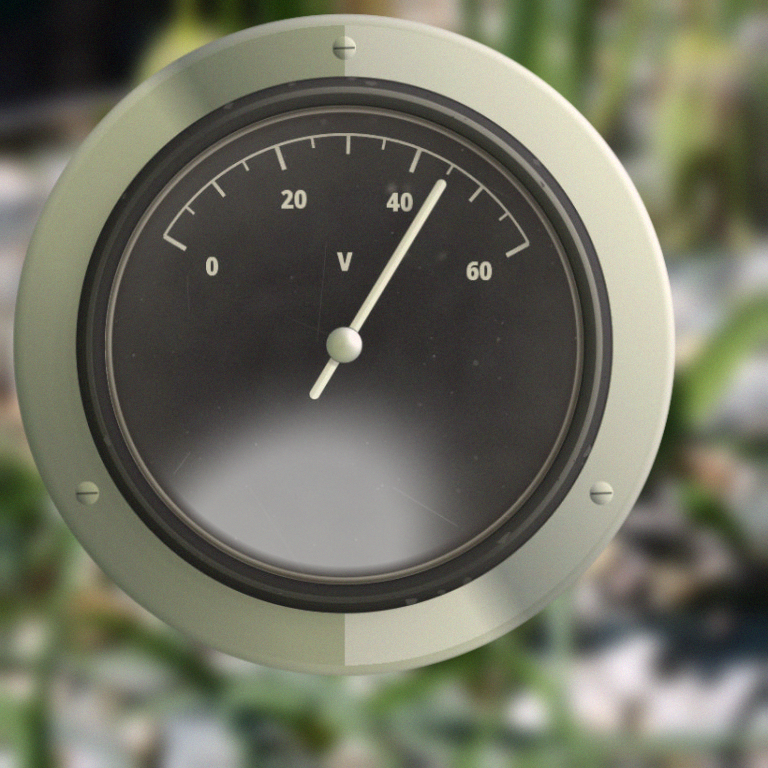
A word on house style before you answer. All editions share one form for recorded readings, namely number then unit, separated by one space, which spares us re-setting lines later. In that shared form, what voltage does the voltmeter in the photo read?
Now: 45 V
